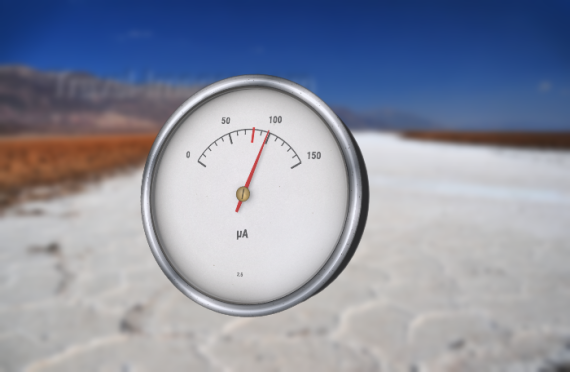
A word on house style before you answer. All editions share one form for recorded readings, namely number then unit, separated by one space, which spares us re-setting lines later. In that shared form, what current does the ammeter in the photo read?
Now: 100 µA
